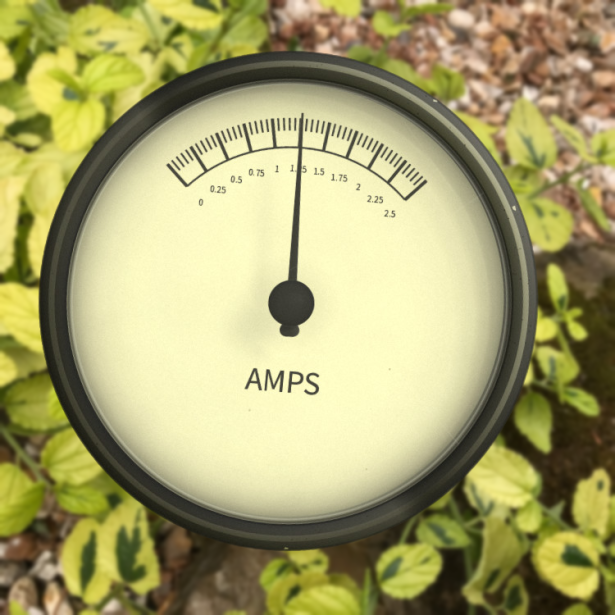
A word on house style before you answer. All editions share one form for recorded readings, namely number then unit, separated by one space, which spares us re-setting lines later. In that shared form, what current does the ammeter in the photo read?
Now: 1.25 A
